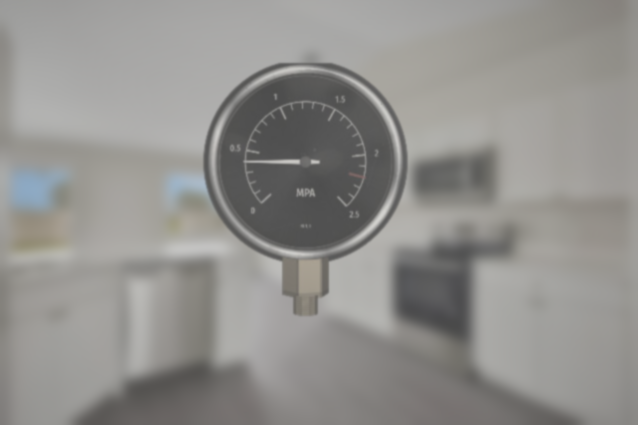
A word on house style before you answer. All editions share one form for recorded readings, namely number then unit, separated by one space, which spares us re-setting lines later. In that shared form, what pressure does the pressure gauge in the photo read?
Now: 0.4 MPa
